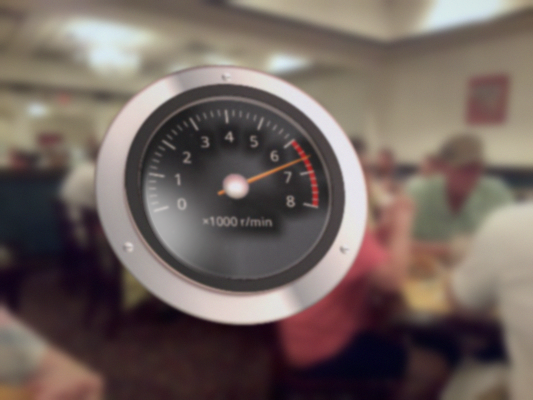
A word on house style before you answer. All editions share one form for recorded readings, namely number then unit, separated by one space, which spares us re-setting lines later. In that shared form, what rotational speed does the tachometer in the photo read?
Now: 6600 rpm
